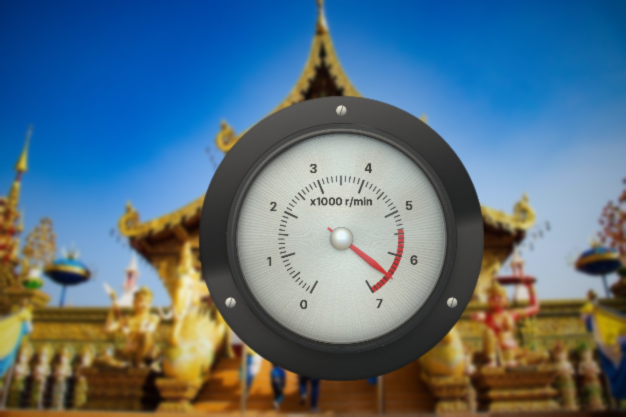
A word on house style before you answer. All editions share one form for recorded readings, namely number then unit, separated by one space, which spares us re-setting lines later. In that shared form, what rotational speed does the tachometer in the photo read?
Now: 6500 rpm
